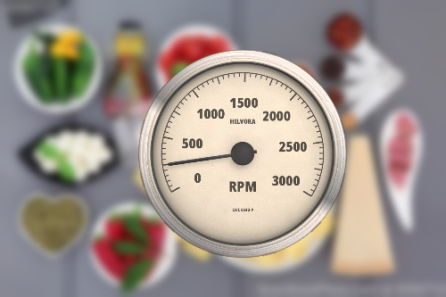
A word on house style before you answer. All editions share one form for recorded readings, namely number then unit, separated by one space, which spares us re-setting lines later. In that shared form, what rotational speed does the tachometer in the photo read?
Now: 250 rpm
